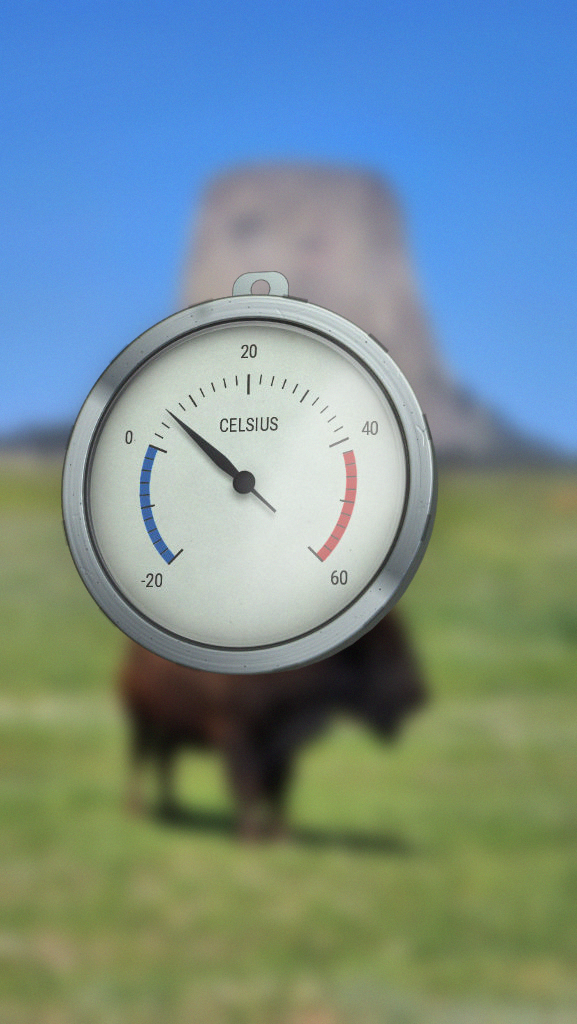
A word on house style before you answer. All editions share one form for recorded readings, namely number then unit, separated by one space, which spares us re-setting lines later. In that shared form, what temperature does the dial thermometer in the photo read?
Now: 6 °C
